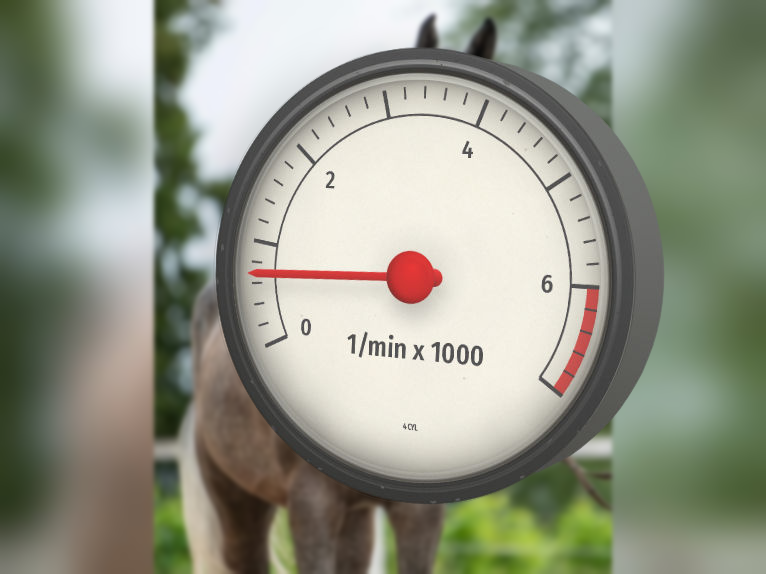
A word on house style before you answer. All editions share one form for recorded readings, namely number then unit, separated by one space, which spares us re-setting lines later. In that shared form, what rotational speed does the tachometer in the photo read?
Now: 700 rpm
